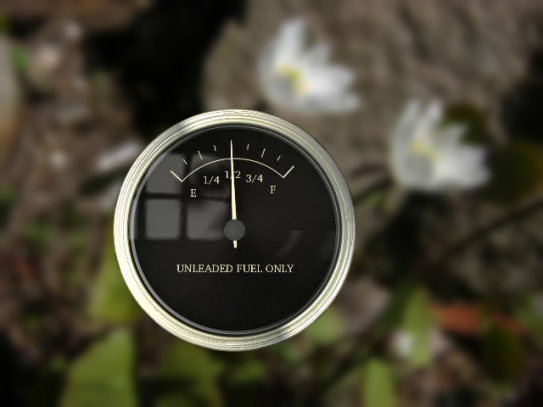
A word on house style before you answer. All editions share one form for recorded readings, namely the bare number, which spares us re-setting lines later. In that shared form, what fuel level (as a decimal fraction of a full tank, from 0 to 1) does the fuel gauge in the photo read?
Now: 0.5
